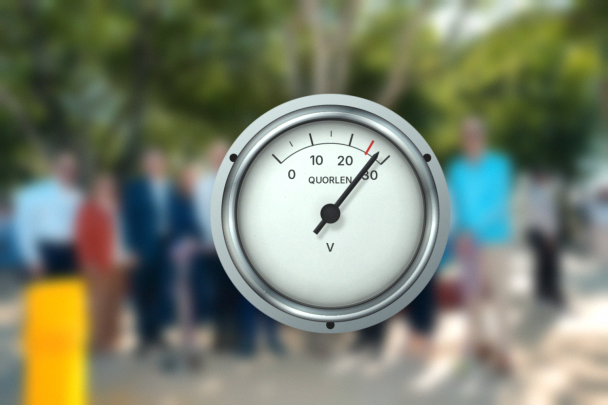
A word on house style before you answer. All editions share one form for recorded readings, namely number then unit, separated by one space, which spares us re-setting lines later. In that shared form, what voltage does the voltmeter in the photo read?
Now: 27.5 V
